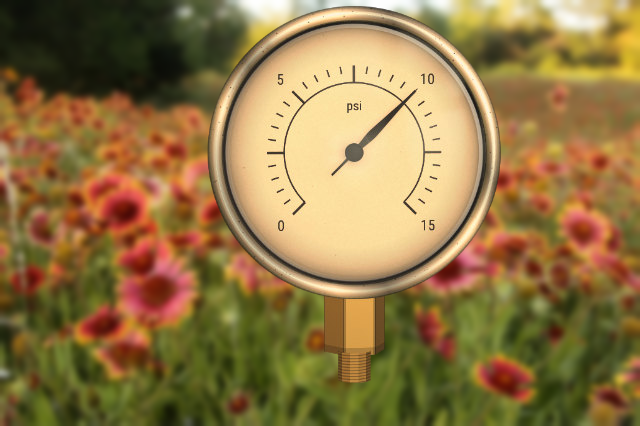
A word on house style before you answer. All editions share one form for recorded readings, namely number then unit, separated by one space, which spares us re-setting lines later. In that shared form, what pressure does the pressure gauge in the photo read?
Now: 10 psi
